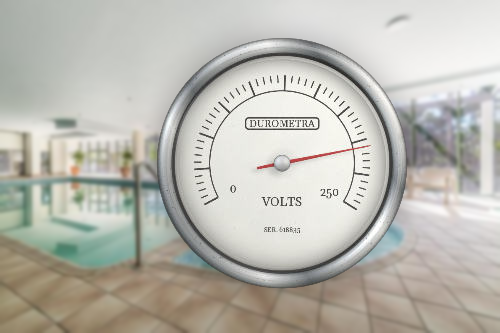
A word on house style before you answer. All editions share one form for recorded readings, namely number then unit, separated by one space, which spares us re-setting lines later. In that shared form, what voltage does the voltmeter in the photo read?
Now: 205 V
